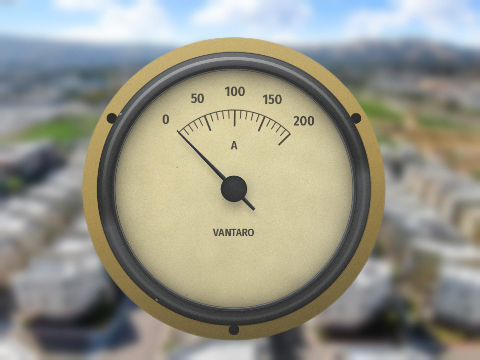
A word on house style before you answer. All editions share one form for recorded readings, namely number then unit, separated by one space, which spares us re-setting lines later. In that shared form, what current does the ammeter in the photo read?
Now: 0 A
